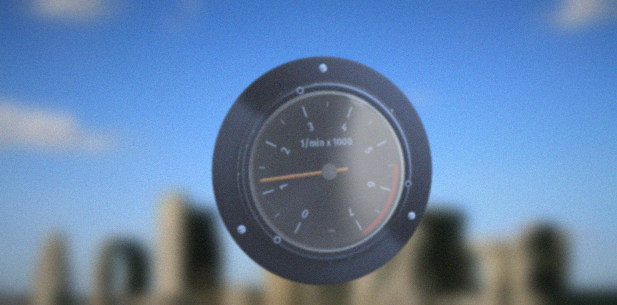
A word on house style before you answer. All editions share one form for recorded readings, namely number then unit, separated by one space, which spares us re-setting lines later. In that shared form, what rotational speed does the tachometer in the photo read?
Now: 1250 rpm
